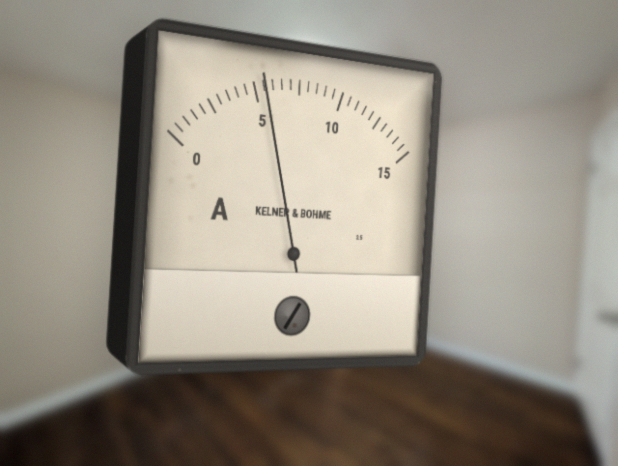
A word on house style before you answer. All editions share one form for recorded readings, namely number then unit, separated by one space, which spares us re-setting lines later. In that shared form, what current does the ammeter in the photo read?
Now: 5.5 A
